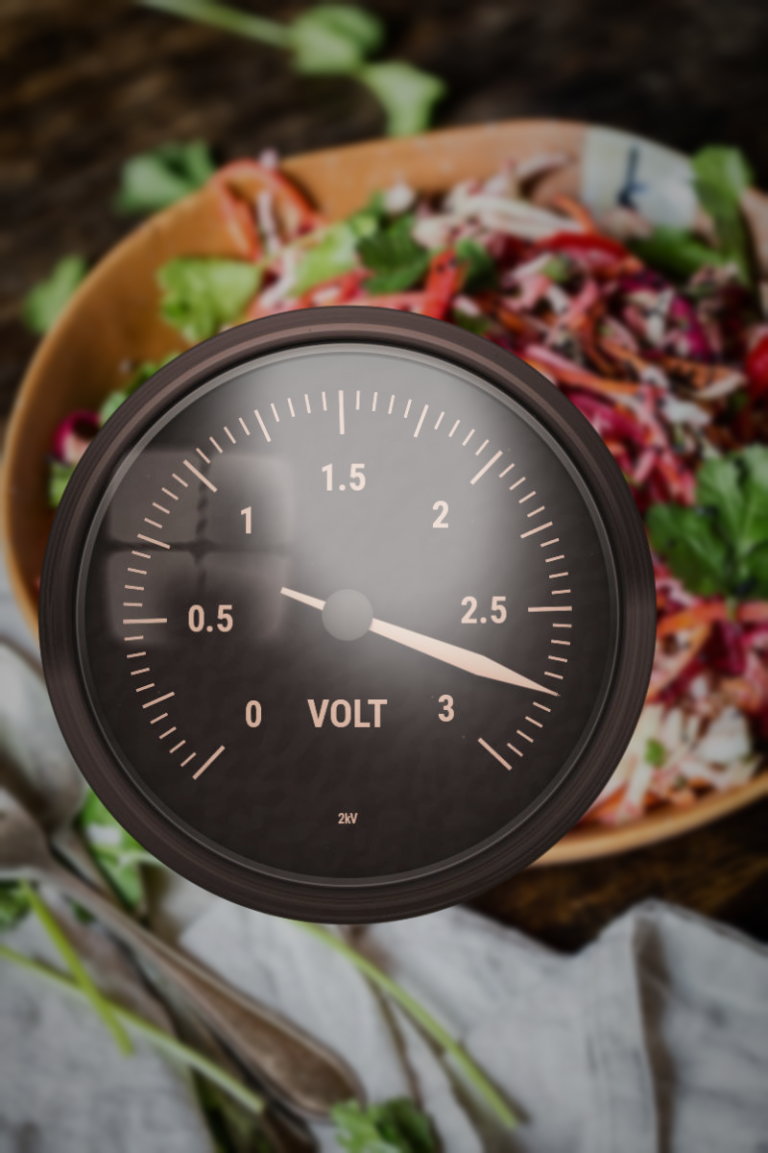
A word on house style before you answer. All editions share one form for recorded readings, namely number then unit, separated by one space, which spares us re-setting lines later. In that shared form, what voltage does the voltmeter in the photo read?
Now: 2.75 V
